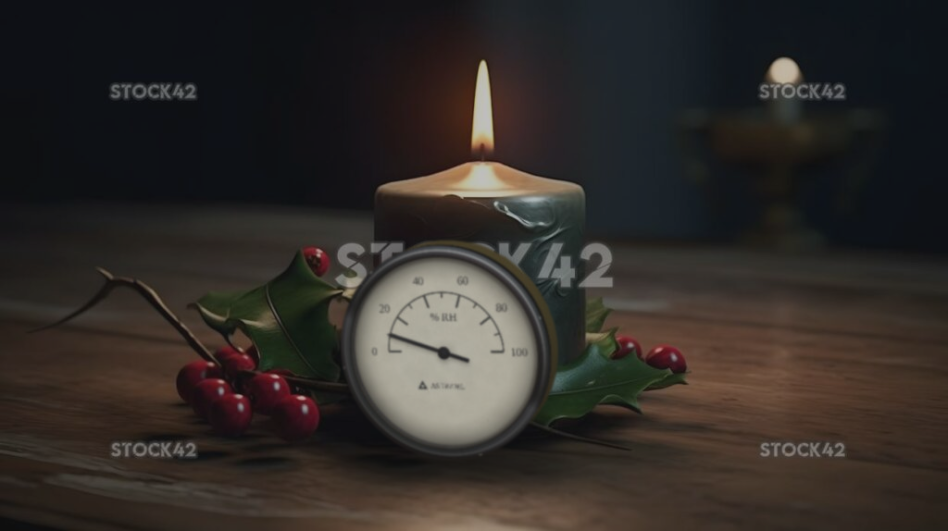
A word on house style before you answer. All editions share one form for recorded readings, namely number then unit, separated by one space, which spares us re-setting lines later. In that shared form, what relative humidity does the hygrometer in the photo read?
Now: 10 %
